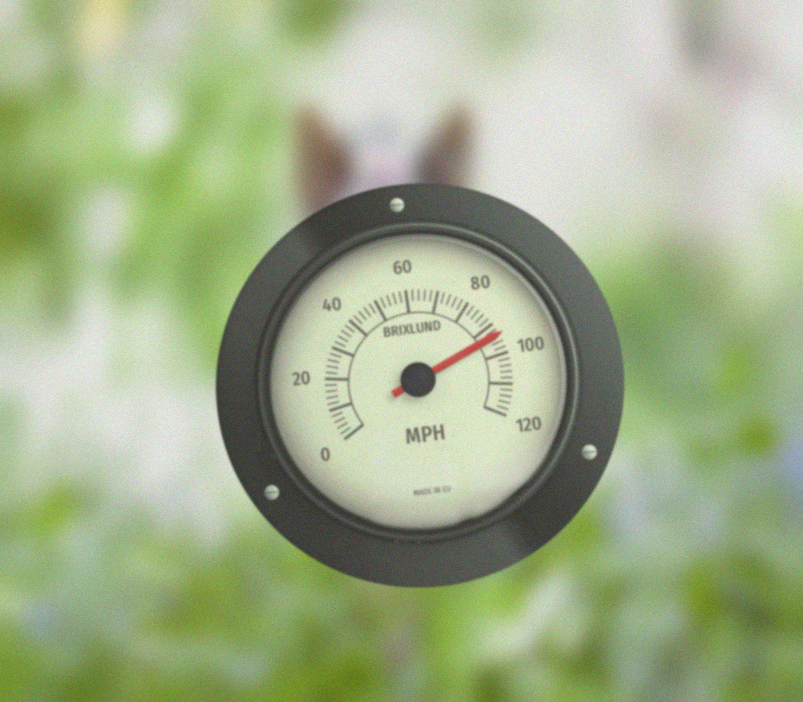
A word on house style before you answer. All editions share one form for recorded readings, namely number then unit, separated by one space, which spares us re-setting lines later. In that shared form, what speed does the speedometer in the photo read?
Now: 94 mph
